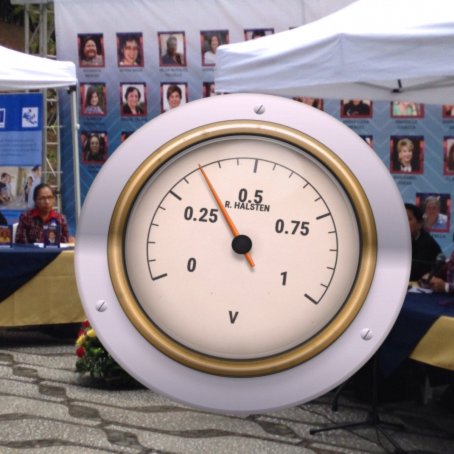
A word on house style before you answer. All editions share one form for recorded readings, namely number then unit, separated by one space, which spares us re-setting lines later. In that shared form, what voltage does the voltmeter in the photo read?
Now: 0.35 V
